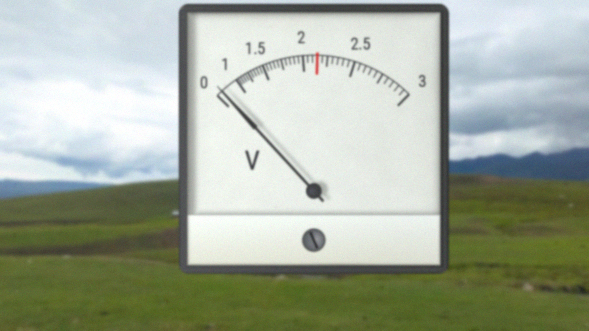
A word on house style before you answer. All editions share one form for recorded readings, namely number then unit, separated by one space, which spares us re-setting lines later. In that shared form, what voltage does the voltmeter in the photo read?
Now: 0.5 V
